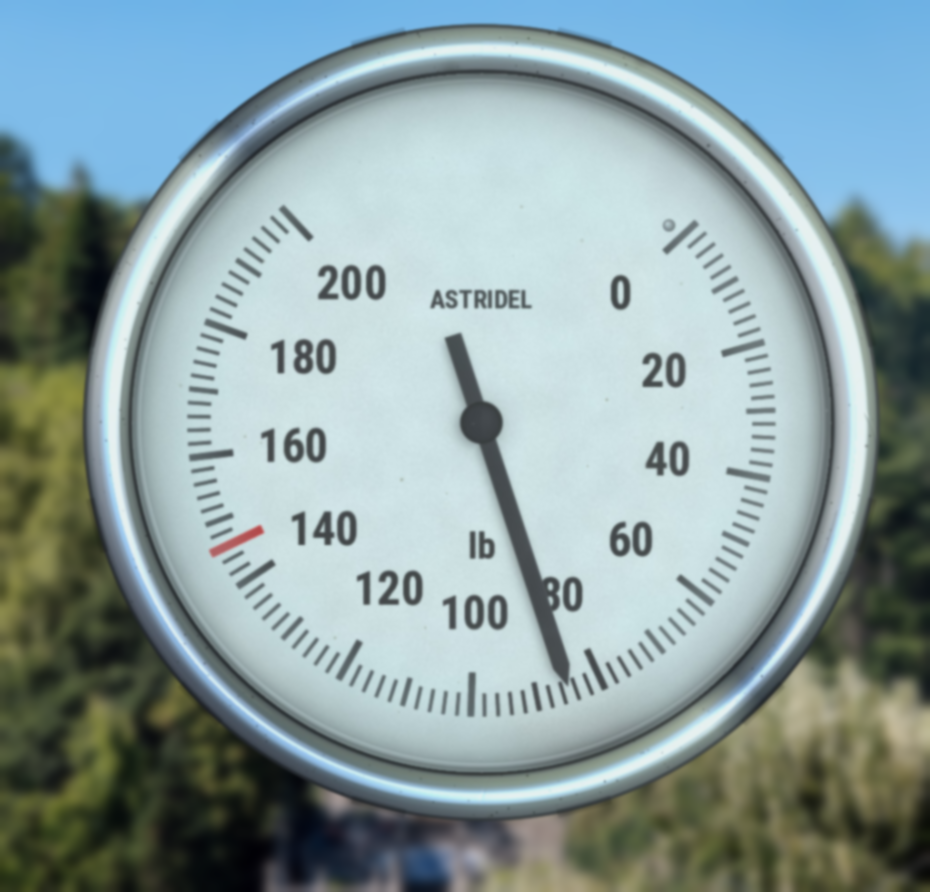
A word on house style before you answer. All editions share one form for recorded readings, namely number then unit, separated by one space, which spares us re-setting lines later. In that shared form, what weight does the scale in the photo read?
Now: 85 lb
